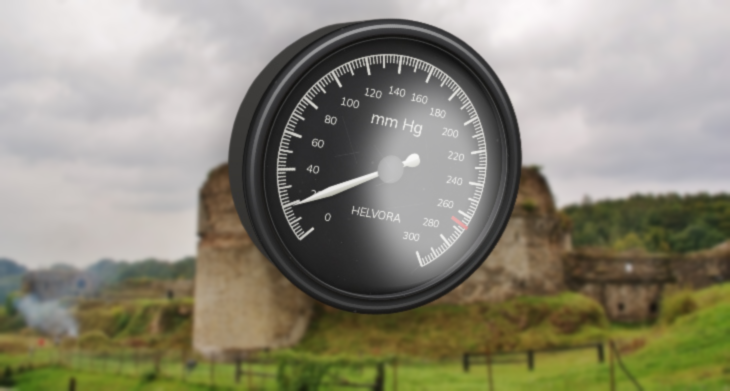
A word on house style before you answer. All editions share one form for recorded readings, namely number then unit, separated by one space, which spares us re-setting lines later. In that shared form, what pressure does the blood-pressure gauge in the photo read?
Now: 20 mmHg
